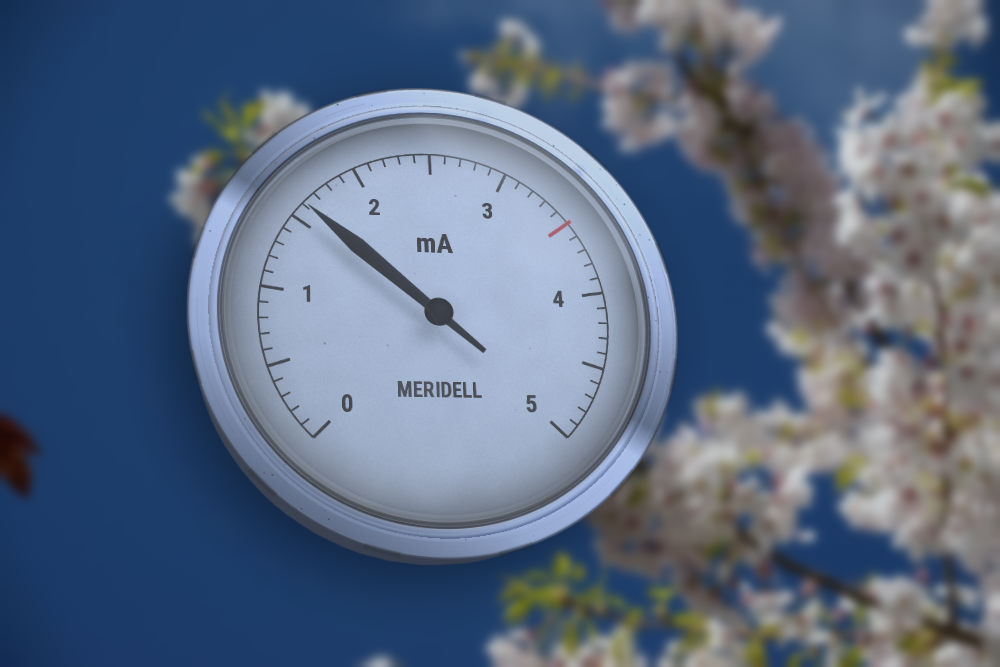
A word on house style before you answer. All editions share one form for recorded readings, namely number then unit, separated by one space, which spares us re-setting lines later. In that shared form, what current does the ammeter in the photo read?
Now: 1.6 mA
